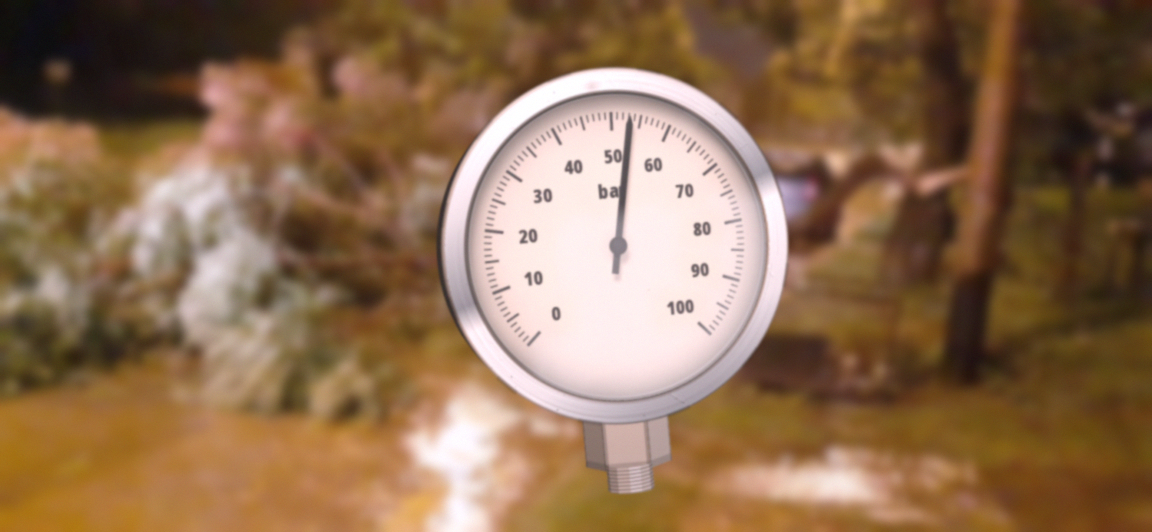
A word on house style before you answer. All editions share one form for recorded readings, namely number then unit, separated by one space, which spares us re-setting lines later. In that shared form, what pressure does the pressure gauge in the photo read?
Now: 53 bar
